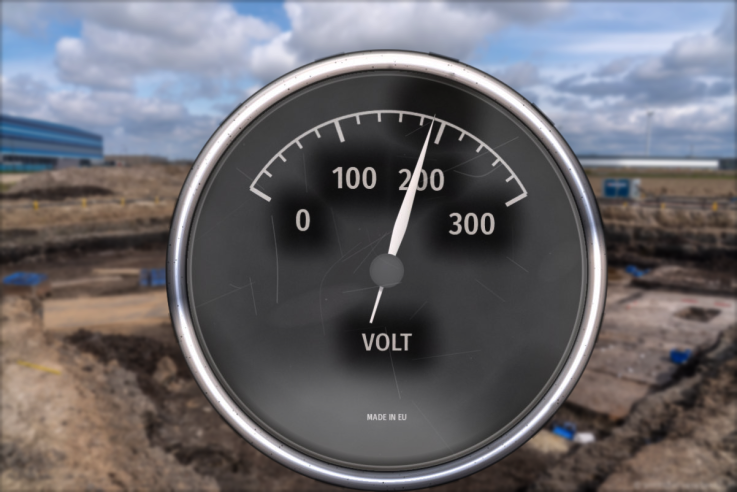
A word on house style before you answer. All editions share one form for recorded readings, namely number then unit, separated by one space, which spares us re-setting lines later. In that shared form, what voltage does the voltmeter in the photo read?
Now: 190 V
